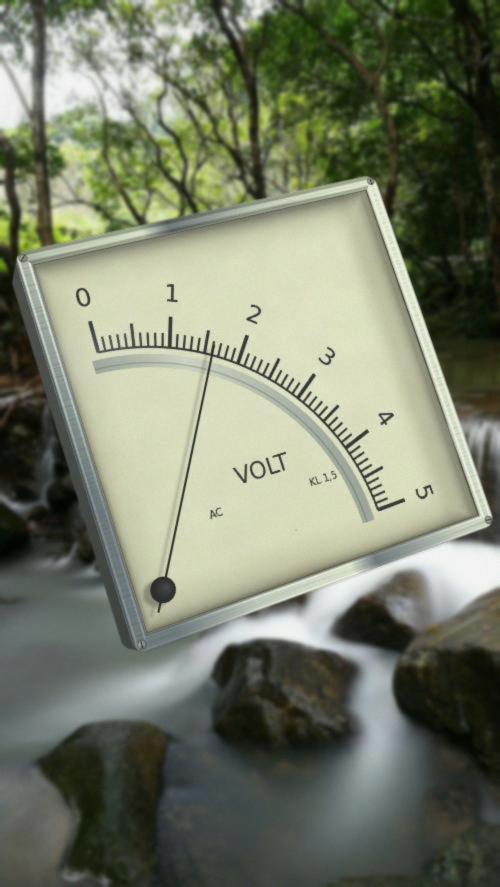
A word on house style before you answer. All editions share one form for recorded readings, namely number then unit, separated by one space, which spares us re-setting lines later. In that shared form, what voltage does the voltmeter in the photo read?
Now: 1.6 V
